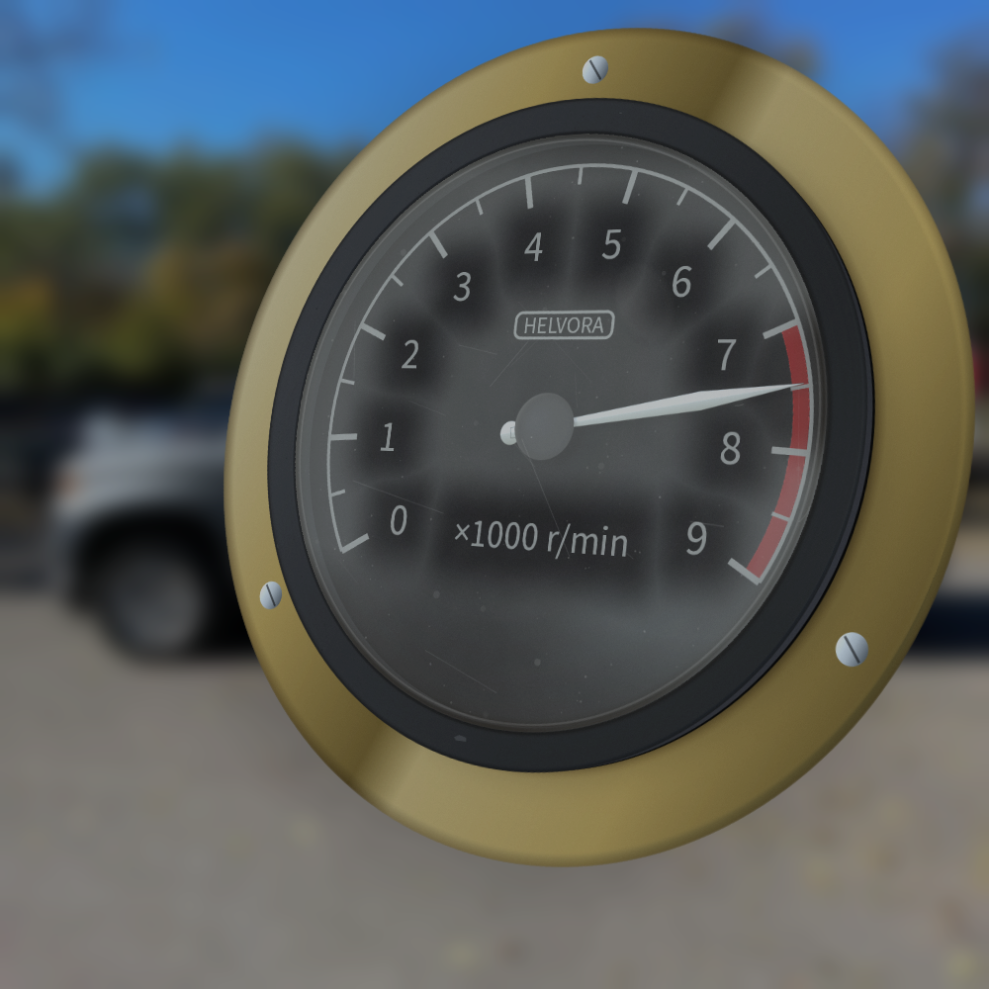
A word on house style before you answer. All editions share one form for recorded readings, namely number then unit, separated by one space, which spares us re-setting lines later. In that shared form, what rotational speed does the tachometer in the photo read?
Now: 7500 rpm
